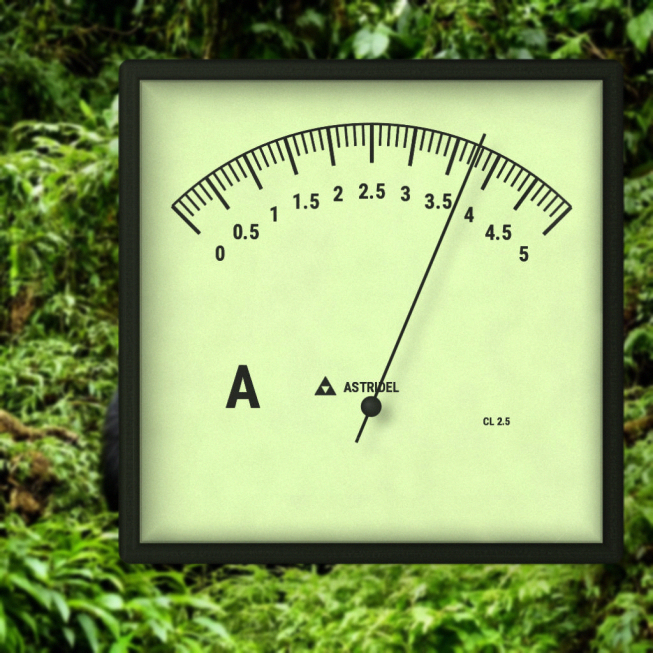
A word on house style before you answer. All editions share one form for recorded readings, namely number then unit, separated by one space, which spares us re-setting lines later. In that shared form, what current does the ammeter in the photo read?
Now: 3.75 A
